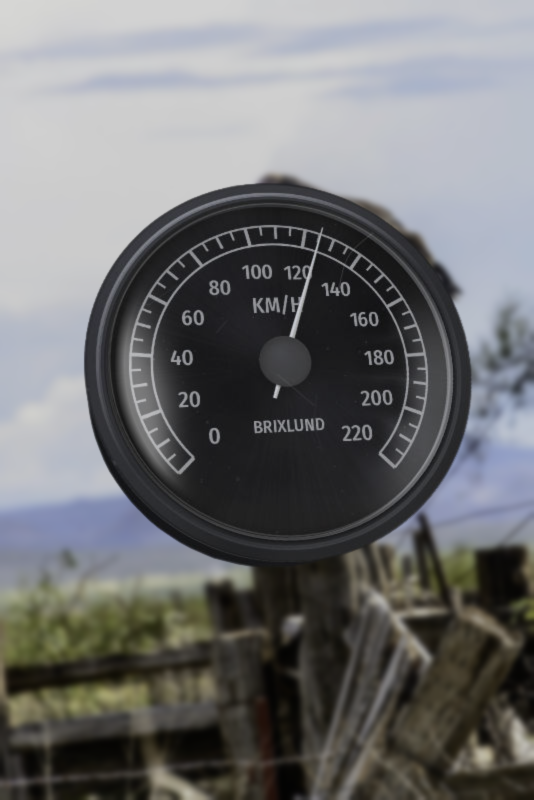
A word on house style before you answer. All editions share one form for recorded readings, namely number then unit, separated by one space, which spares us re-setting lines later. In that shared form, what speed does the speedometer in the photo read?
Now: 125 km/h
